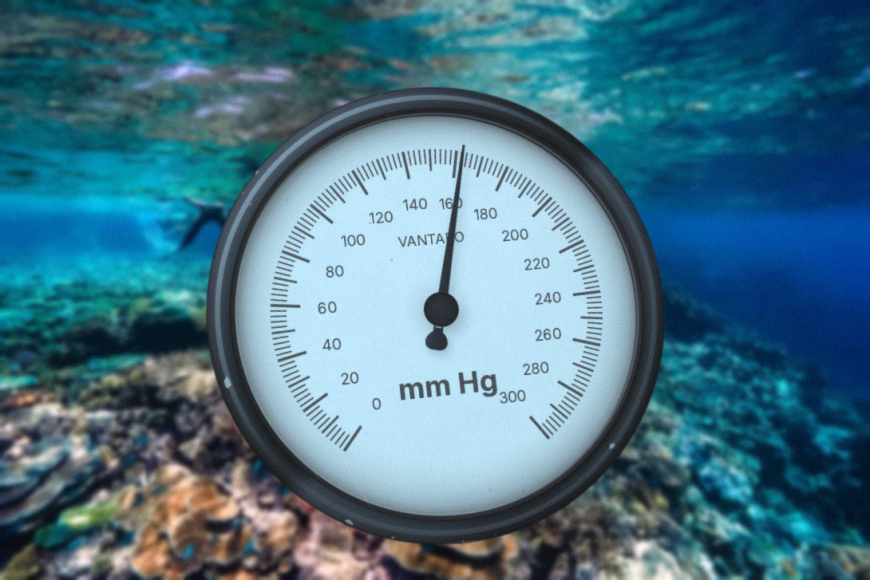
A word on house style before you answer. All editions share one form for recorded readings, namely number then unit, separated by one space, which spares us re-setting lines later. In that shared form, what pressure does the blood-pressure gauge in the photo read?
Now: 162 mmHg
